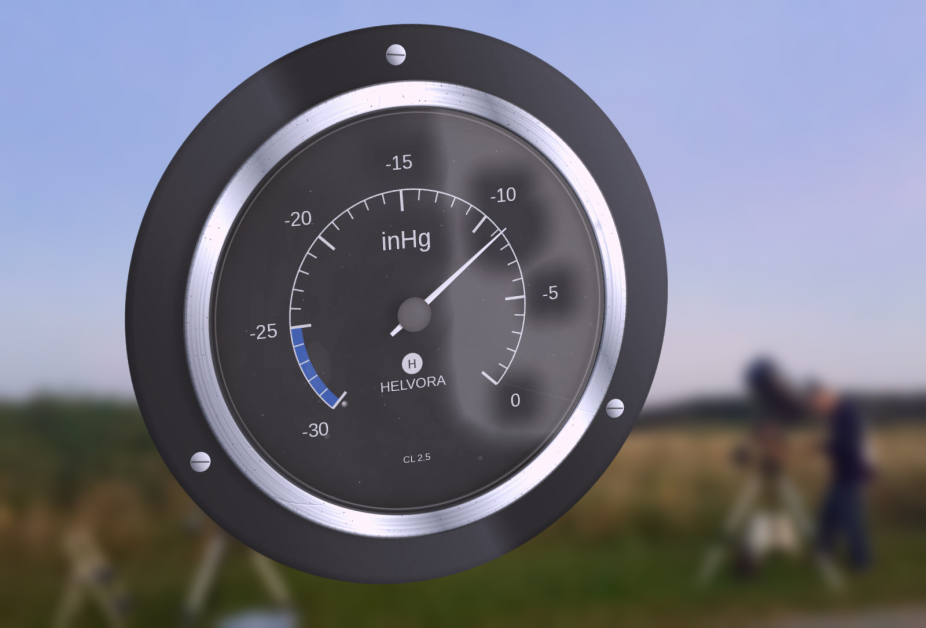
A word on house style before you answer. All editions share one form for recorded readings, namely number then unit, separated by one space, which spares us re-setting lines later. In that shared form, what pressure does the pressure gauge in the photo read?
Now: -9 inHg
